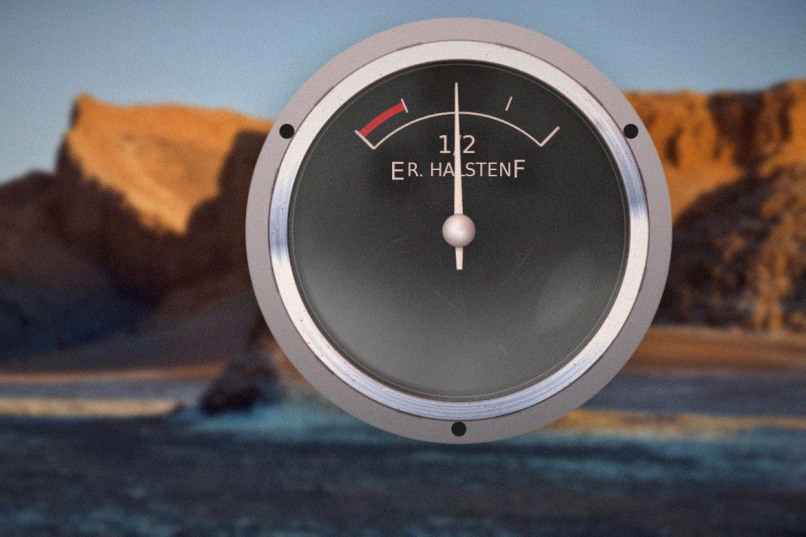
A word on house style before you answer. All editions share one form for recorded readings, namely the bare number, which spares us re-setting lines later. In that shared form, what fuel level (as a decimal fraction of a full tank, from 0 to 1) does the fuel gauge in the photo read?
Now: 0.5
